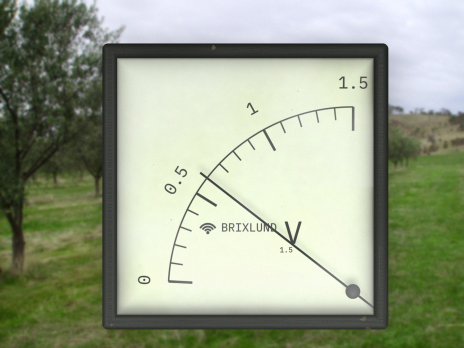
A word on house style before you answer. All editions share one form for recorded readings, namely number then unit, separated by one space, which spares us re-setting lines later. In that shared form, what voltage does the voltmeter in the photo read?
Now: 0.6 V
